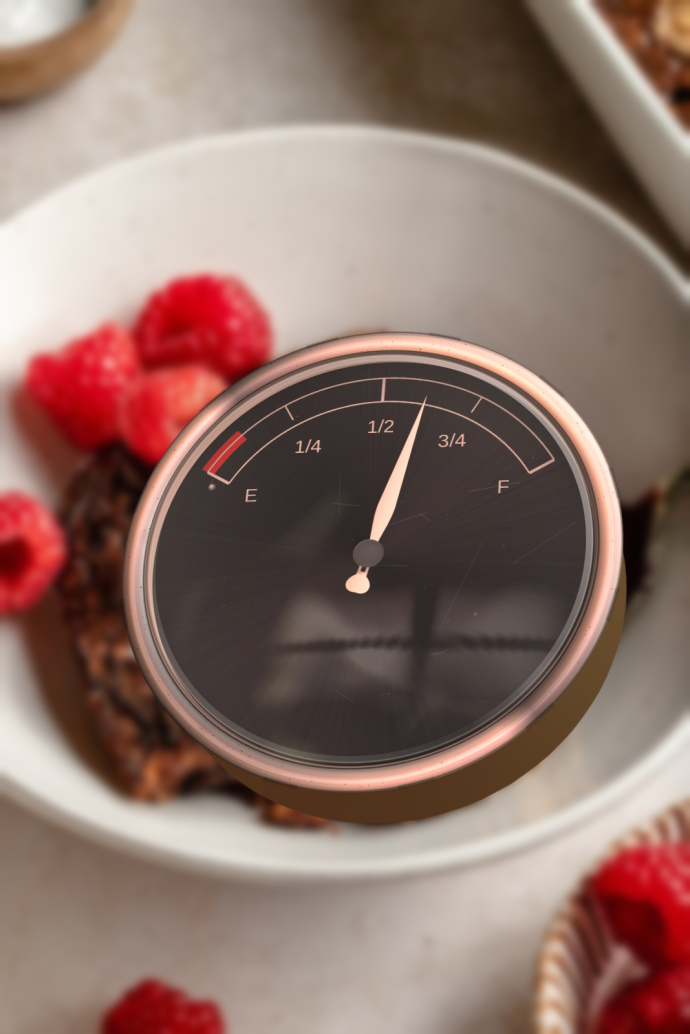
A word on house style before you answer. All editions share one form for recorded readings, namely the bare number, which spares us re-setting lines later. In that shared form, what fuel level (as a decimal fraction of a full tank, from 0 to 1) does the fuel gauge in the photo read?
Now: 0.625
